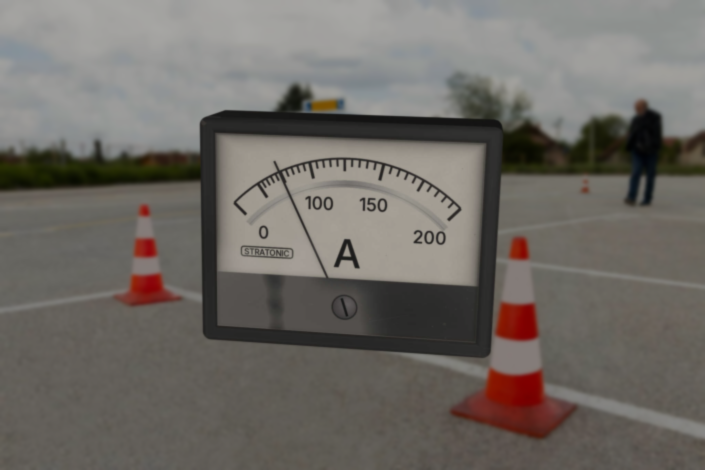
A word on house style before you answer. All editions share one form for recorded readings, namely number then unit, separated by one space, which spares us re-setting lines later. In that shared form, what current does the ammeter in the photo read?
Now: 75 A
